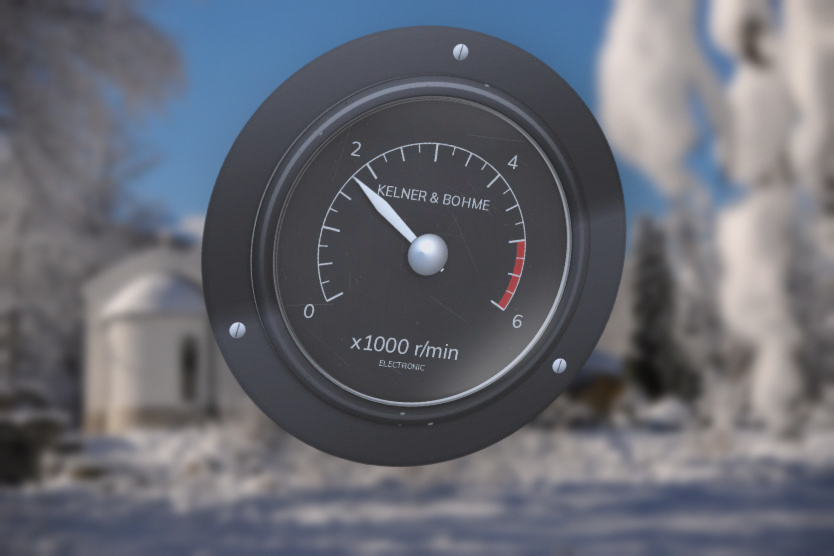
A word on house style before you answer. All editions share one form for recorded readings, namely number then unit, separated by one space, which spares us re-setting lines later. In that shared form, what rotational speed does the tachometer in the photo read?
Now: 1750 rpm
